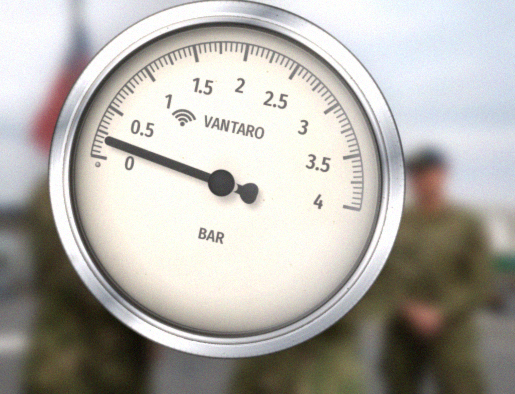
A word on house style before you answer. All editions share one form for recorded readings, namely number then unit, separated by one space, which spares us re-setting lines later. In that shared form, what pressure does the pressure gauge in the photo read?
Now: 0.2 bar
